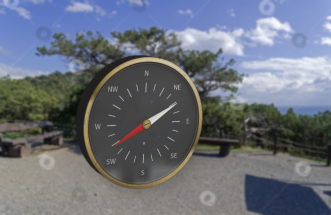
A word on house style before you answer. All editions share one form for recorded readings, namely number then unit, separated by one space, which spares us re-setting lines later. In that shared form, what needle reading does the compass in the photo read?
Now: 240 °
